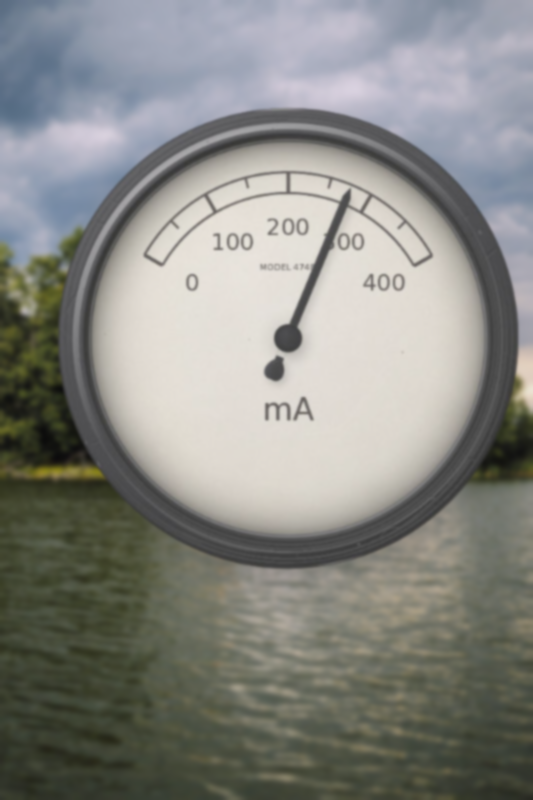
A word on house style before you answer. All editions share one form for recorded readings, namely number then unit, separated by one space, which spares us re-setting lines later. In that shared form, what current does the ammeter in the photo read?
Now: 275 mA
